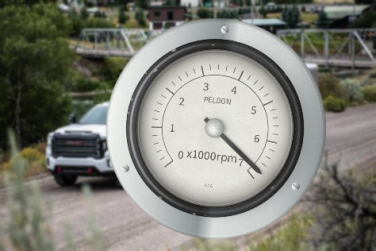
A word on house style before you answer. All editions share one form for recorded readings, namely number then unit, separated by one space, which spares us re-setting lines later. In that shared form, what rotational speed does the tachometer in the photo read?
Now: 6800 rpm
